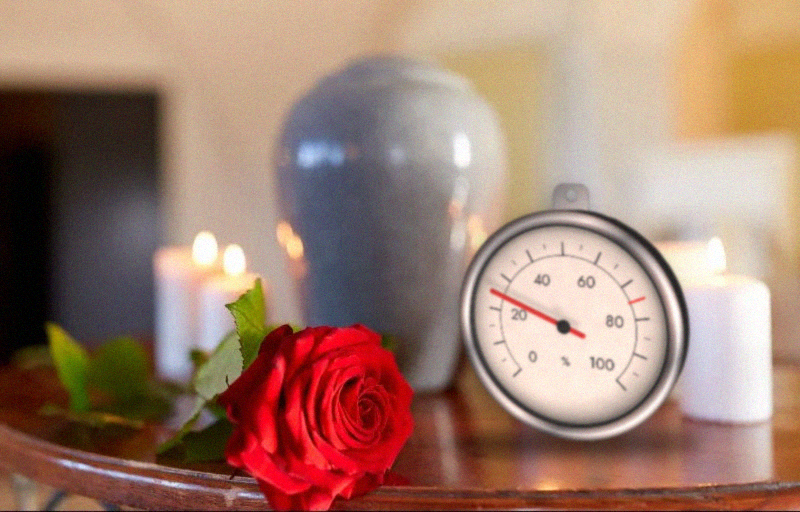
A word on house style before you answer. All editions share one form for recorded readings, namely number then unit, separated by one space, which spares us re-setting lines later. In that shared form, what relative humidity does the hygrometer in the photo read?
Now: 25 %
